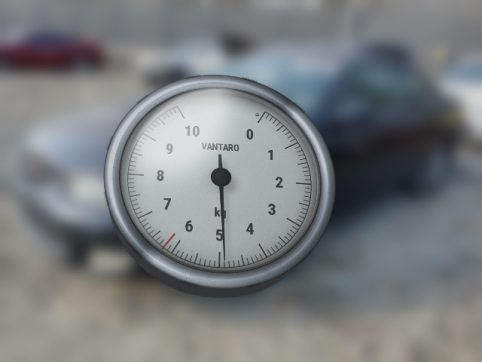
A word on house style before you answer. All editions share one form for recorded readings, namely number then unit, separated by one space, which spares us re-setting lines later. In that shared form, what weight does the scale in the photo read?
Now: 4.9 kg
